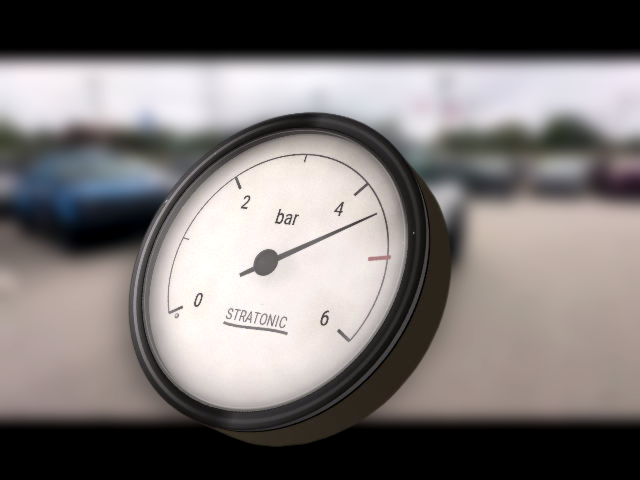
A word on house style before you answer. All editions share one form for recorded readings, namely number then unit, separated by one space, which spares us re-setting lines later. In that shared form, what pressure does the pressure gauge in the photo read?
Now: 4.5 bar
